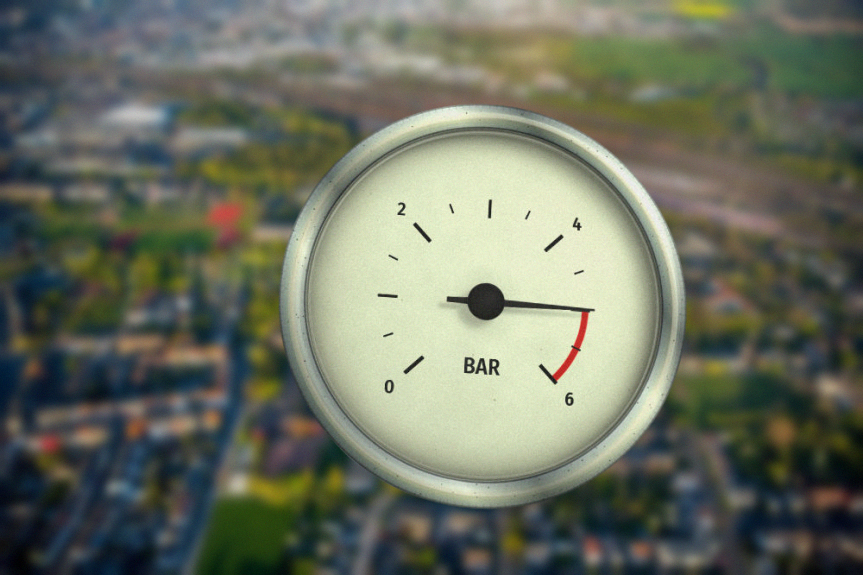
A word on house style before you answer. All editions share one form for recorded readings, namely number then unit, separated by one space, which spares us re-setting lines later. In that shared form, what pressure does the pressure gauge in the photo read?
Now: 5 bar
